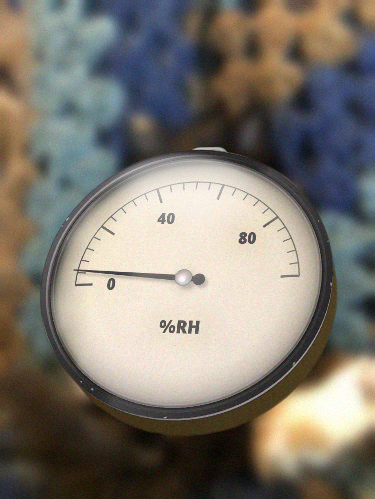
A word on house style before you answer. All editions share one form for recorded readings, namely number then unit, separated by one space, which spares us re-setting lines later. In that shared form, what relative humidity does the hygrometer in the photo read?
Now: 4 %
